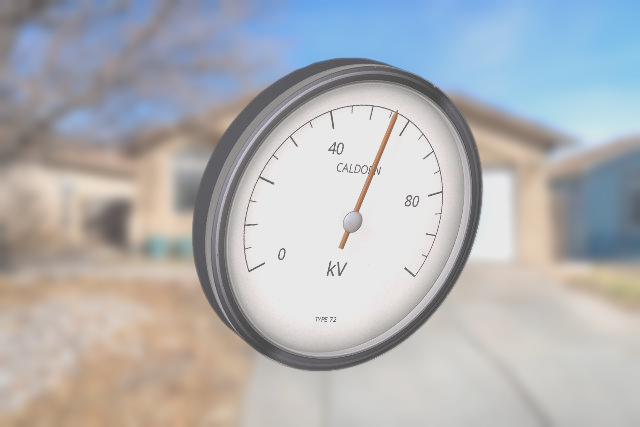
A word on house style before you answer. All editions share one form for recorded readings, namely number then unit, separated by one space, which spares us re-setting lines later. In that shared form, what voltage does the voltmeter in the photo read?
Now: 55 kV
